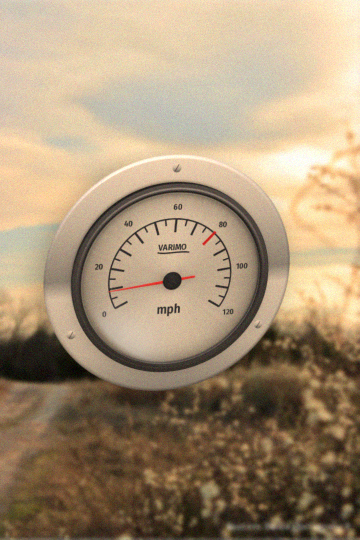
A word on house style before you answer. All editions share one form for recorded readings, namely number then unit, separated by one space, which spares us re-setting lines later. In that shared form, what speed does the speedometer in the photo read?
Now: 10 mph
